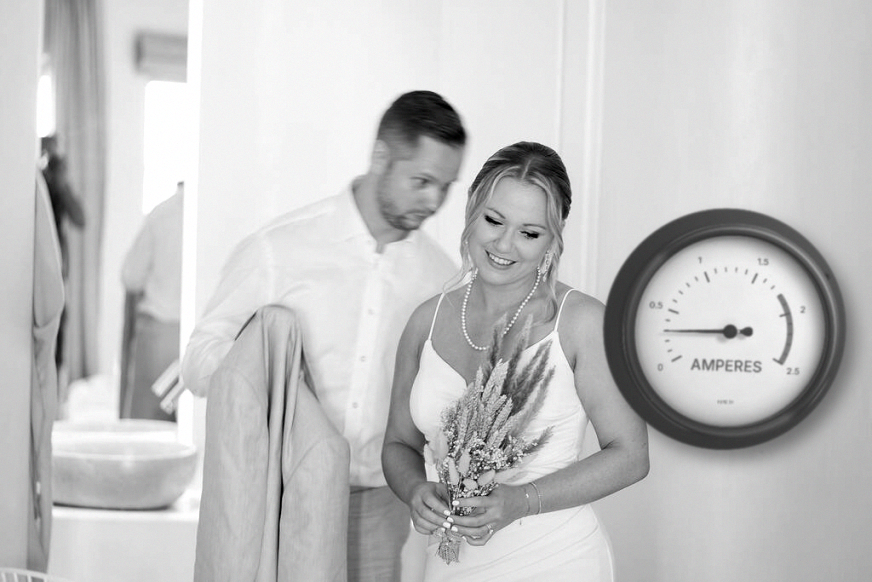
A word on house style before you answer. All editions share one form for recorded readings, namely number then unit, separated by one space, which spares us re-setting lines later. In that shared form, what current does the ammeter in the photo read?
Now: 0.3 A
